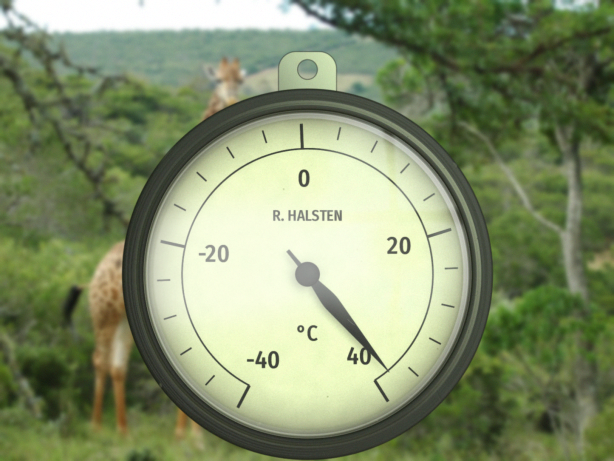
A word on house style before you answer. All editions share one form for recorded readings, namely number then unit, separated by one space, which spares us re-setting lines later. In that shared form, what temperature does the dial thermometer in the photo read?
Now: 38 °C
